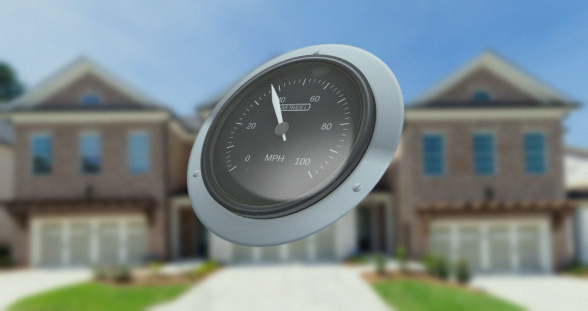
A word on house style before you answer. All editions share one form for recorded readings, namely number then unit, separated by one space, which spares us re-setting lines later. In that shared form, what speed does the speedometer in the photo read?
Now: 38 mph
